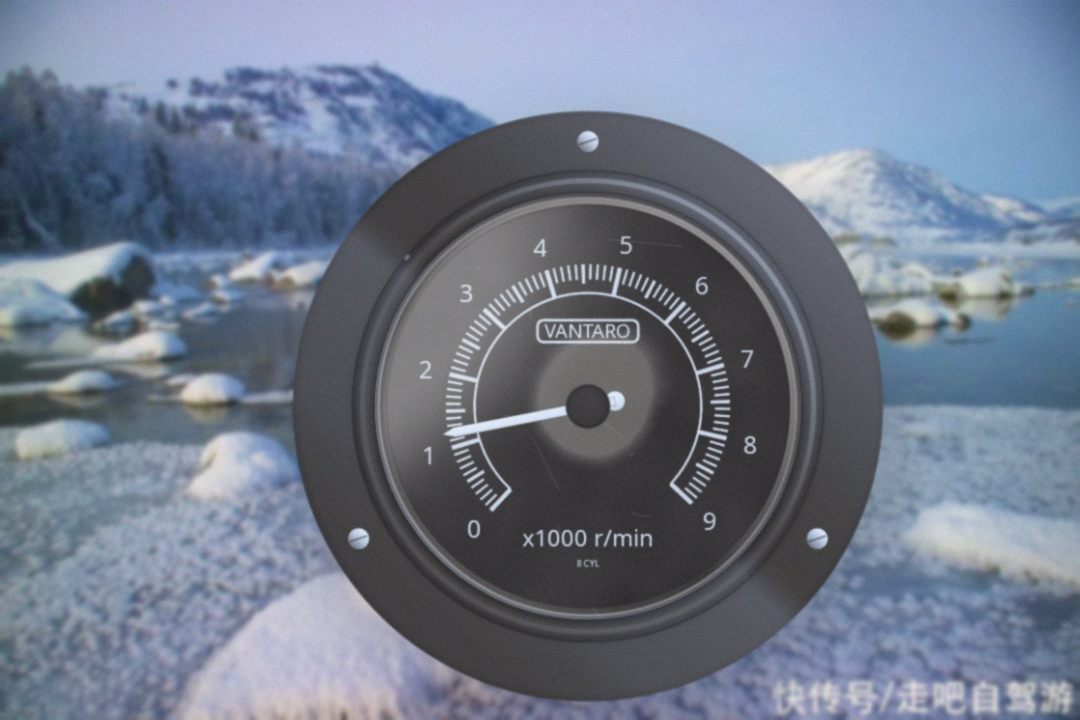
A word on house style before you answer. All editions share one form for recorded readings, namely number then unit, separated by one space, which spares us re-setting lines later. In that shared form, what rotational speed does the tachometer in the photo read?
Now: 1200 rpm
